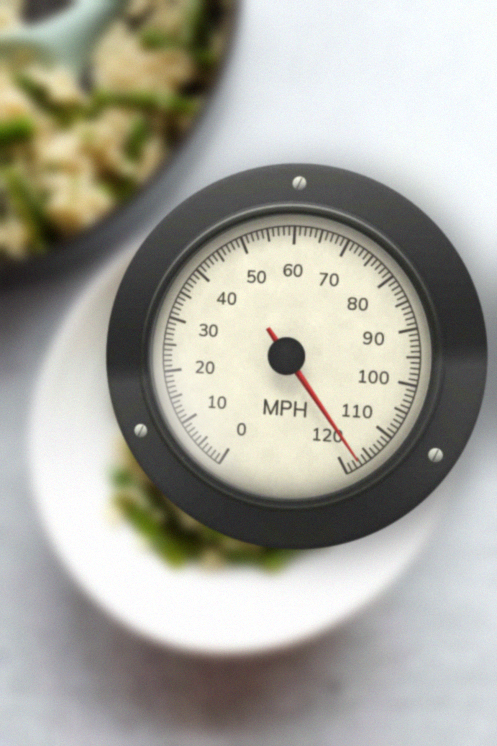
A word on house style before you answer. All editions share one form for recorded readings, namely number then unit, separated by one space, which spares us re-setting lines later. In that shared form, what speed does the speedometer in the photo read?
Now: 117 mph
